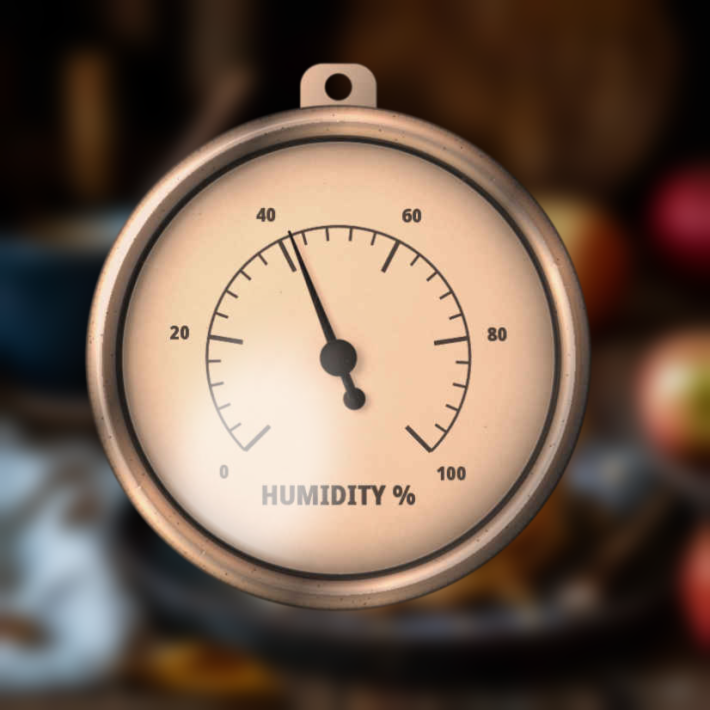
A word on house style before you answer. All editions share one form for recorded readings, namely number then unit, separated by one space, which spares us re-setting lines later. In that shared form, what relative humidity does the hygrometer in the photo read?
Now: 42 %
